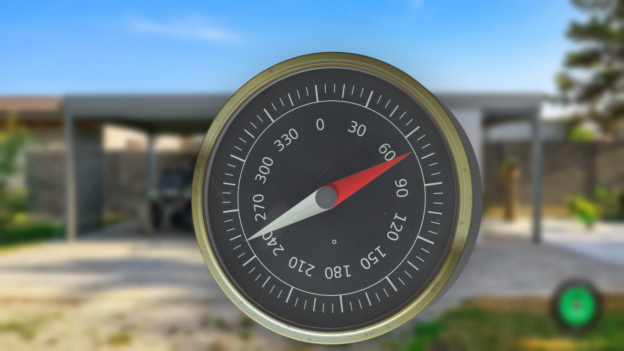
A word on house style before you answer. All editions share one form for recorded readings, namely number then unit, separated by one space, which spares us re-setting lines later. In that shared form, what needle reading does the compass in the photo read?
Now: 70 °
